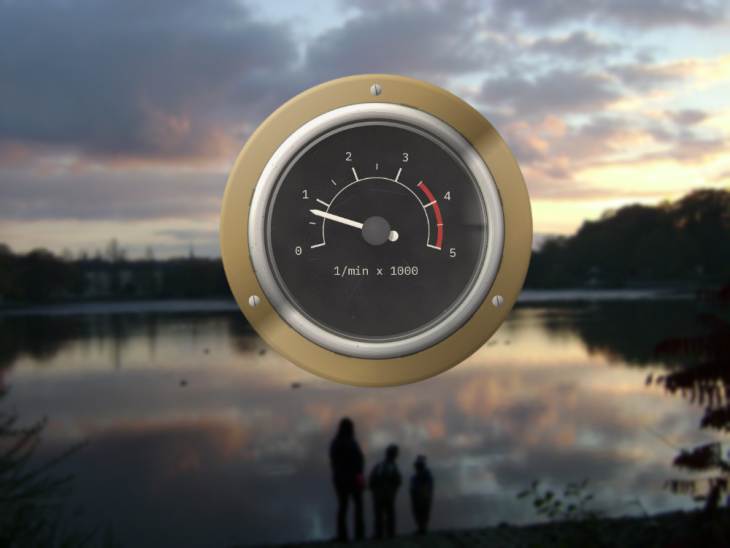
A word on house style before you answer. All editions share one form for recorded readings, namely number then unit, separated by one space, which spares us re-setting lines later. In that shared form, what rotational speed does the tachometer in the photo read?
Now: 750 rpm
